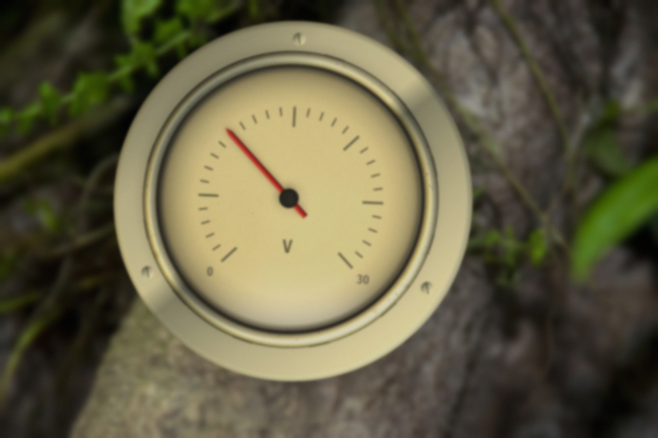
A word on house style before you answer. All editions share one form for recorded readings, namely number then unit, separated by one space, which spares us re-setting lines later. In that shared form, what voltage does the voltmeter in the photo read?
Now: 10 V
